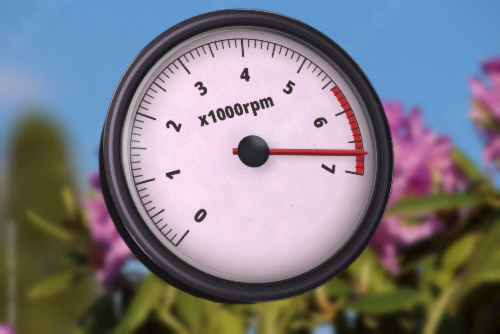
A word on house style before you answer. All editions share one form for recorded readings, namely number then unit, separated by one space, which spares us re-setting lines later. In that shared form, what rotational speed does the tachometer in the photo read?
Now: 6700 rpm
